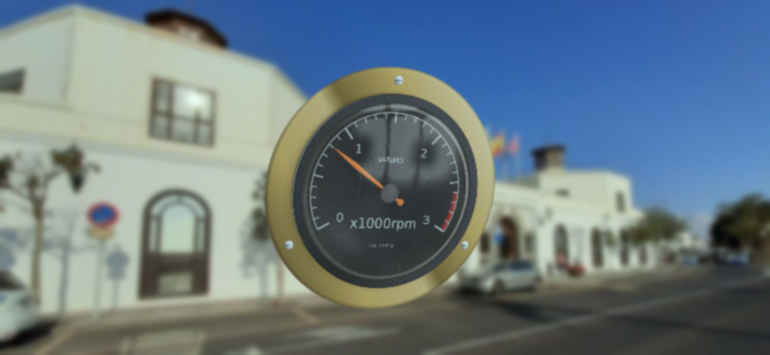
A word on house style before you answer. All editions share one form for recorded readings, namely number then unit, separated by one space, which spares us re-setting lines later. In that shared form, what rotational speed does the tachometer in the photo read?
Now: 800 rpm
